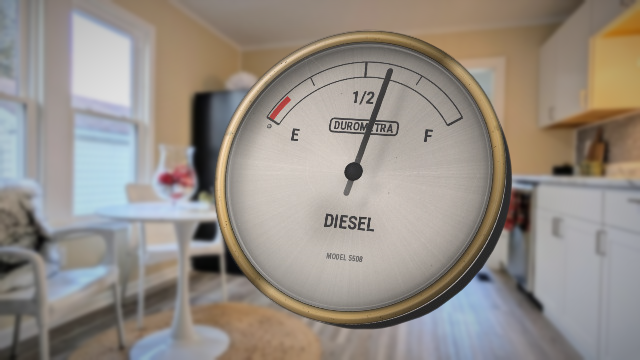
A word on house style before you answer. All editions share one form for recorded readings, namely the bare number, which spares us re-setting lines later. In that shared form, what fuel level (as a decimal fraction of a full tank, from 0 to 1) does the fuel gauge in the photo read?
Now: 0.625
